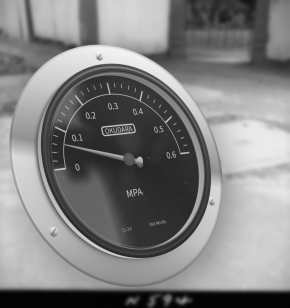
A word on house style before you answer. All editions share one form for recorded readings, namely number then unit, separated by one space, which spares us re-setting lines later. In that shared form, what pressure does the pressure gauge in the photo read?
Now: 0.06 MPa
